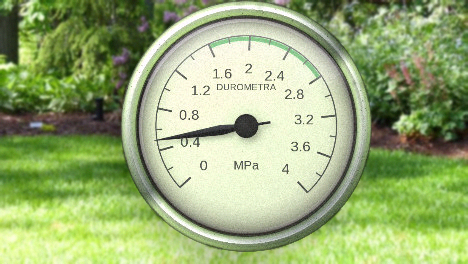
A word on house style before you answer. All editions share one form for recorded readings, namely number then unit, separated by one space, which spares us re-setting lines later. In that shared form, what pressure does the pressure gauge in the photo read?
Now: 0.5 MPa
